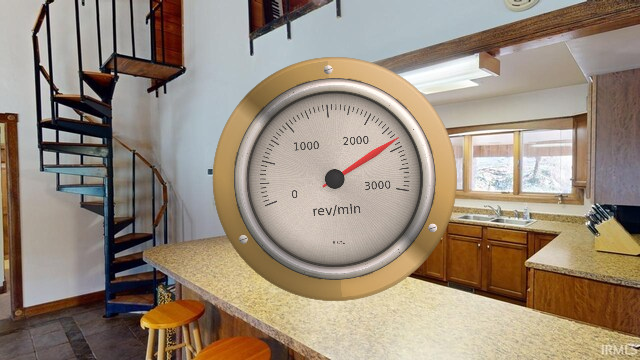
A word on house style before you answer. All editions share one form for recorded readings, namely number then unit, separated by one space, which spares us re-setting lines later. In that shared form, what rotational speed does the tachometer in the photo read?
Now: 2400 rpm
